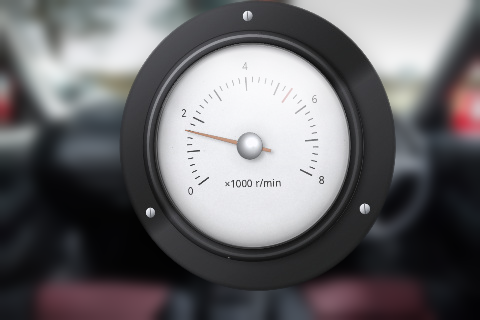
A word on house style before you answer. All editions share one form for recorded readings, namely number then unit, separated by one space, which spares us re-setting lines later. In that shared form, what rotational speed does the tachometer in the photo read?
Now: 1600 rpm
